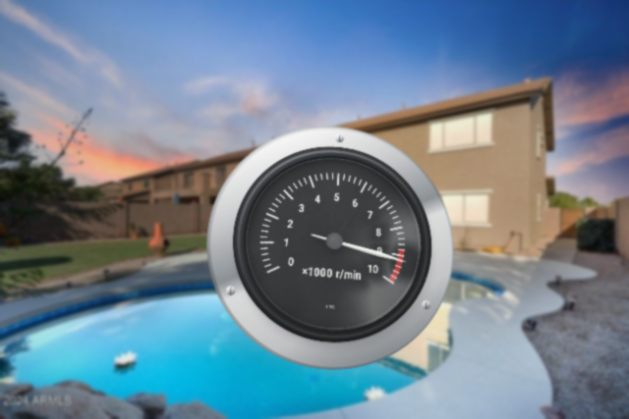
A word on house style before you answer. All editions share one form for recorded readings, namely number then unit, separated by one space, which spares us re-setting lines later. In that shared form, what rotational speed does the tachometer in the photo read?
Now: 9200 rpm
